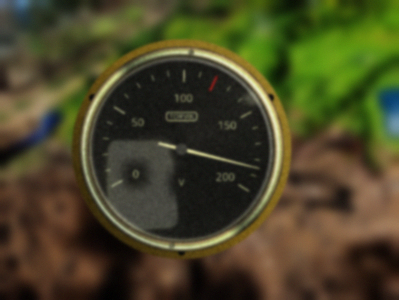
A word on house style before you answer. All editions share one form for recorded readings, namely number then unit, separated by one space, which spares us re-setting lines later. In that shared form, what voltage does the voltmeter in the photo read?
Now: 185 V
